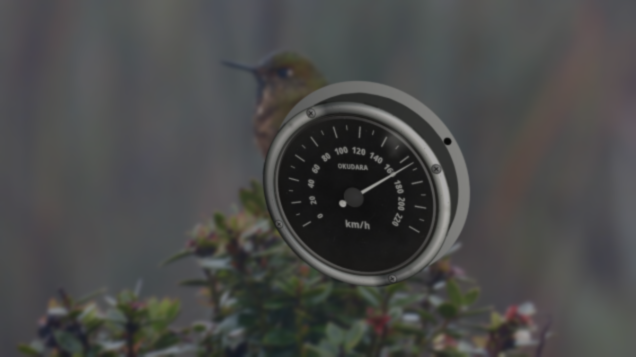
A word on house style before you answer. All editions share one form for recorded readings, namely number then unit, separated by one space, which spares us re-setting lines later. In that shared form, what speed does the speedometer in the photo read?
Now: 165 km/h
